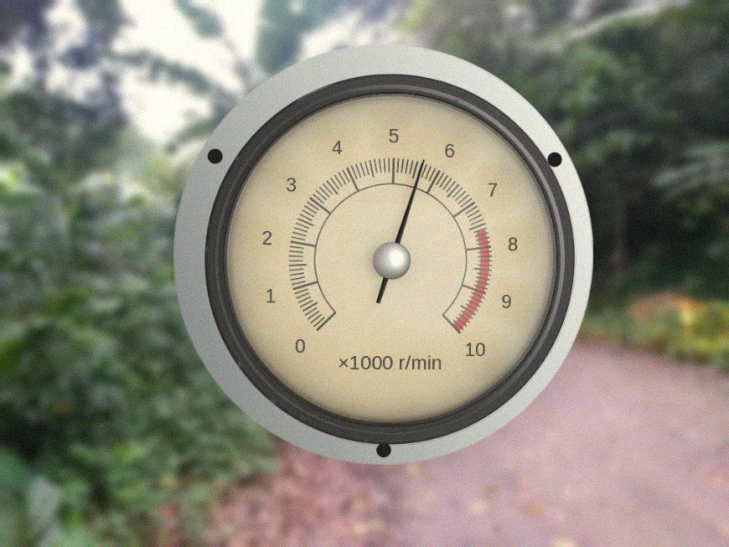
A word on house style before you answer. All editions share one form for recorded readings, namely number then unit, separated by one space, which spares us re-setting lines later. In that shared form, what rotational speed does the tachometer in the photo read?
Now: 5600 rpm
